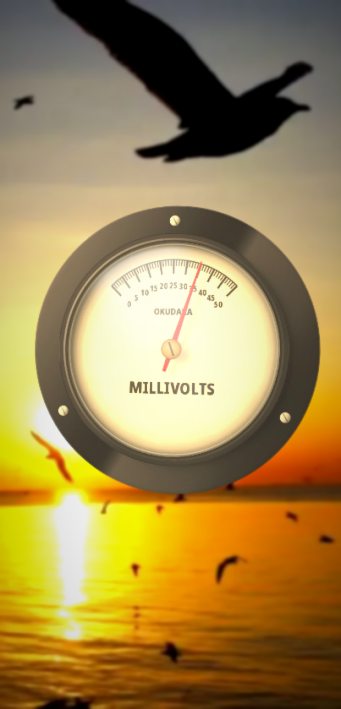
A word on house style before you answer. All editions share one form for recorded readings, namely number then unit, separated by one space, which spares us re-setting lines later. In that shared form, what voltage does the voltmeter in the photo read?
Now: 35 mV
